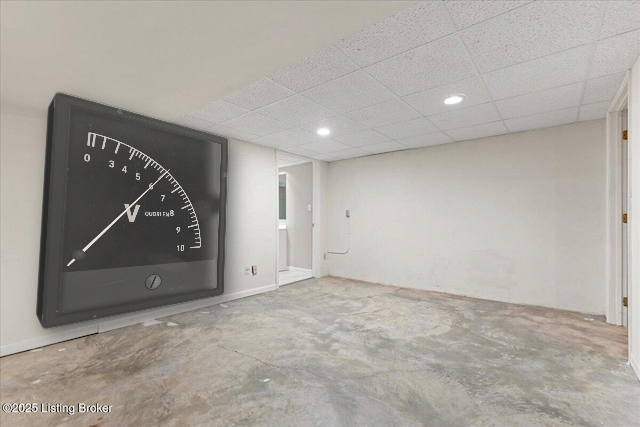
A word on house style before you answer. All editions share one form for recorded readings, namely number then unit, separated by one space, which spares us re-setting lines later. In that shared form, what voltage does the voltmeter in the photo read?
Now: 6 V
